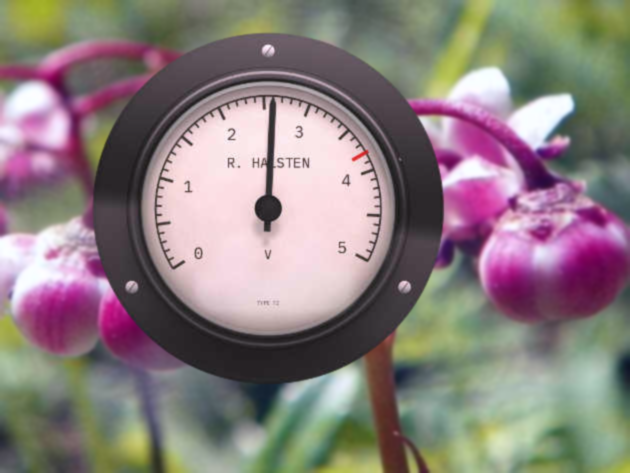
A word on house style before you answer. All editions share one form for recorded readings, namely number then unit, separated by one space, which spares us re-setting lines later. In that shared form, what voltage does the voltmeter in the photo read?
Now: 2.6 V
